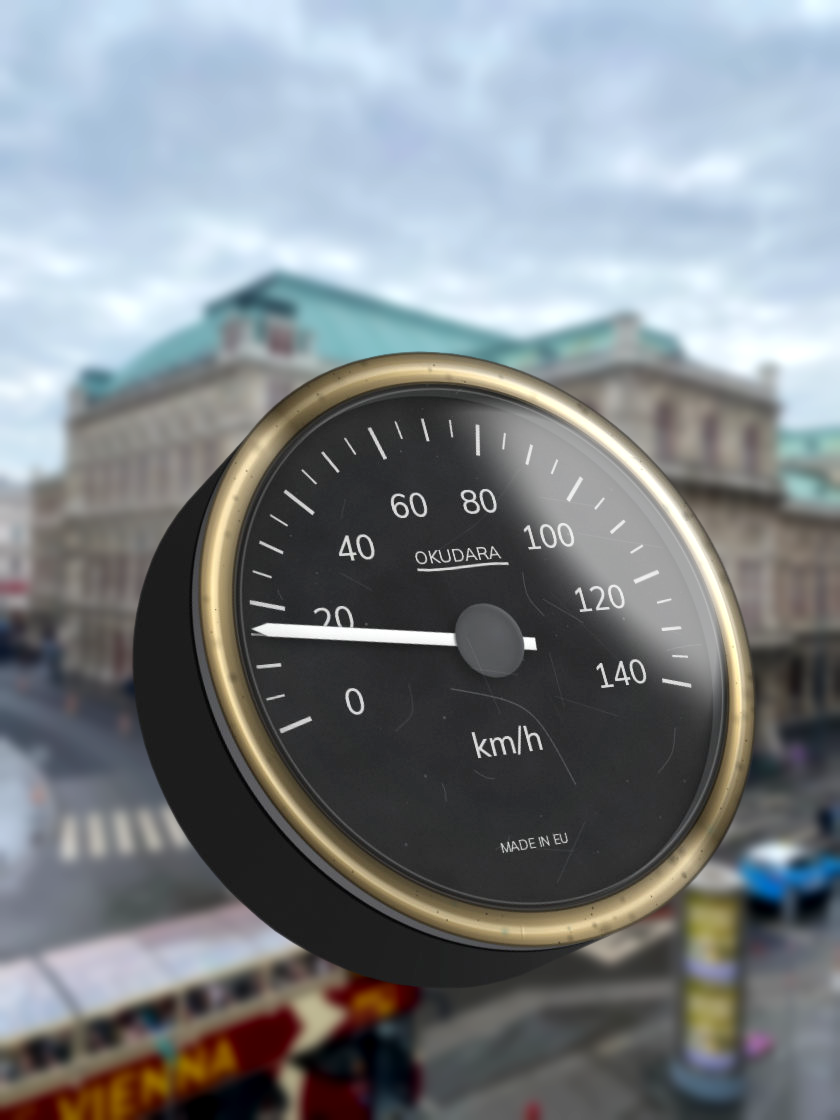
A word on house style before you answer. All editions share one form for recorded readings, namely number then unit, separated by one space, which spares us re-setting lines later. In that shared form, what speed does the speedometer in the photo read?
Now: 15 km/h
